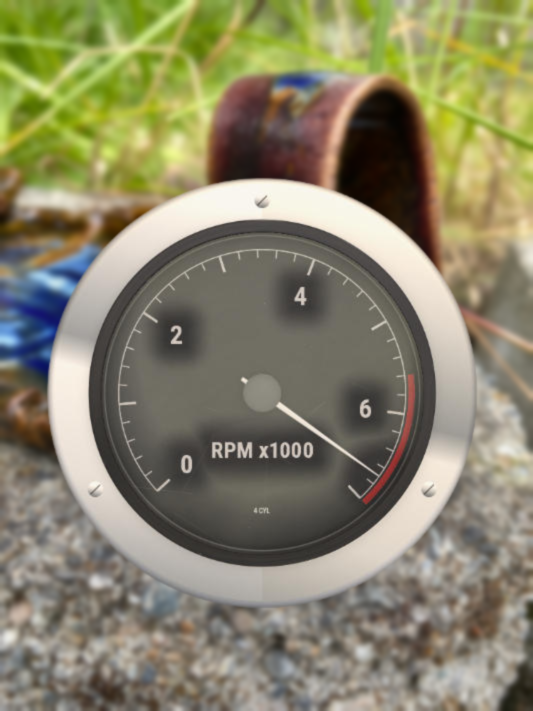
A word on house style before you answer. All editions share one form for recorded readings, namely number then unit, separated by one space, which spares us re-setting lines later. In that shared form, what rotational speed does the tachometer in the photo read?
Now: 6700 rpm
